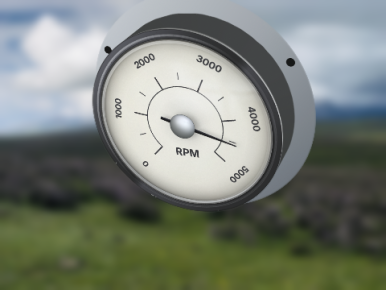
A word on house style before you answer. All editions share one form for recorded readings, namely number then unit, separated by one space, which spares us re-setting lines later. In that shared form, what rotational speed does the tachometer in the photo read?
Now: 4500 rpm
